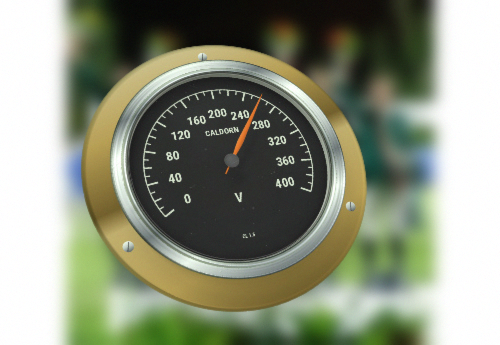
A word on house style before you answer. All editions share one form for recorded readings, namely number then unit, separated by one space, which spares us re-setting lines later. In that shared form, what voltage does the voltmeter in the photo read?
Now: 260 V
